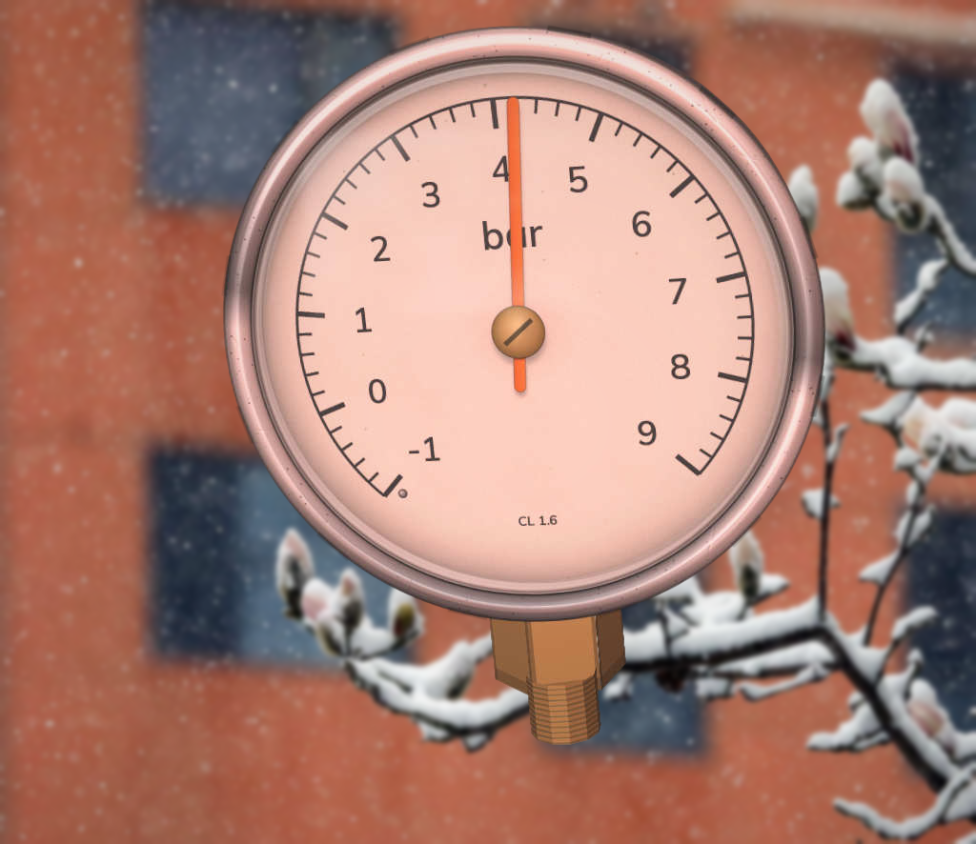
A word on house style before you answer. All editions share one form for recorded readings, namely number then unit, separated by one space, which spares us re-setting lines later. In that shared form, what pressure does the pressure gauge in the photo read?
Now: 4.2 bar
